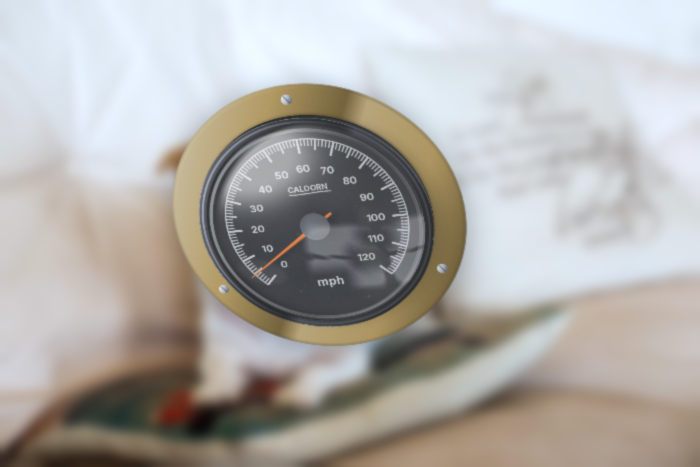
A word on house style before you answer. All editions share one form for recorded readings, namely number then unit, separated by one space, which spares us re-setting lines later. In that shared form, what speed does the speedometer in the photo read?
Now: 5 mph
